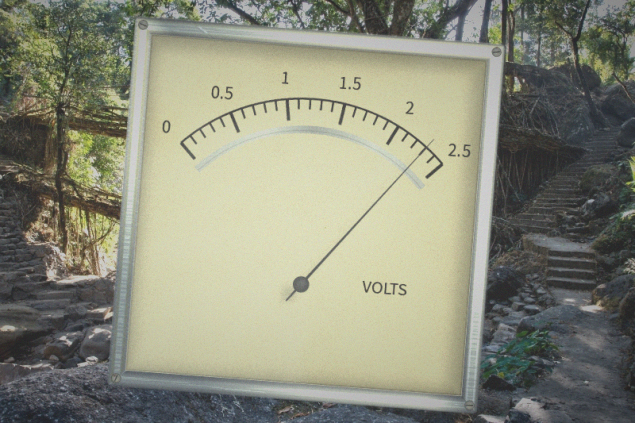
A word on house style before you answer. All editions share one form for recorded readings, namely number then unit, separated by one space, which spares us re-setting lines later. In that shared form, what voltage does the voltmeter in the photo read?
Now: 2.3 V
